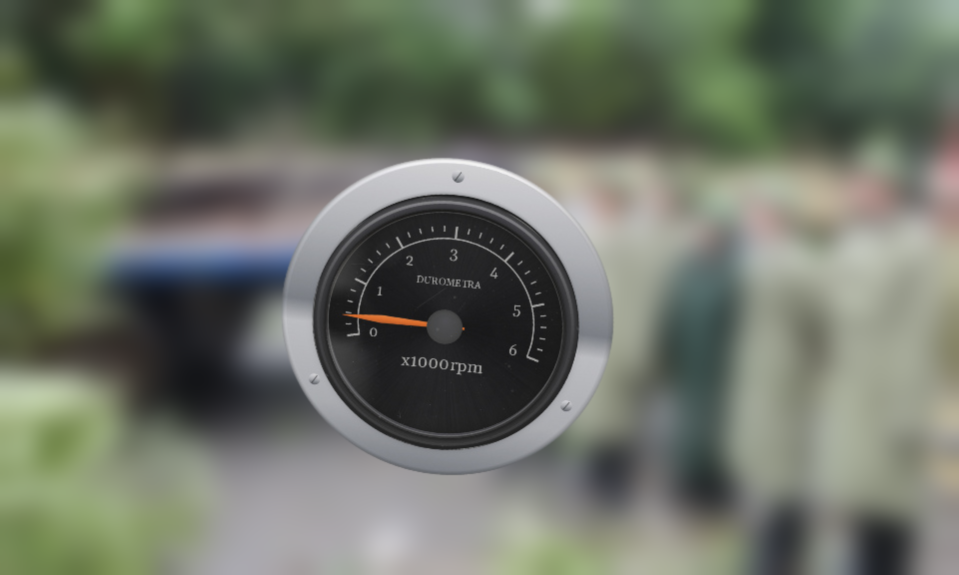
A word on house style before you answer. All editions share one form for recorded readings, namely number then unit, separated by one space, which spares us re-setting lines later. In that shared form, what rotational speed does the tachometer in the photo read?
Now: 400 rpm
